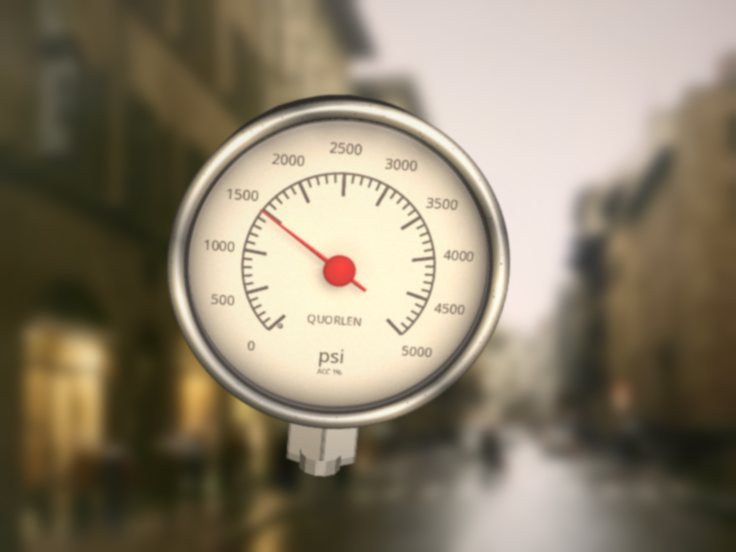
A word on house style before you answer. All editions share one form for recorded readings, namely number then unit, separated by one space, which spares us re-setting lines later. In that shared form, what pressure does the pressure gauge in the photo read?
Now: 1500 psi
